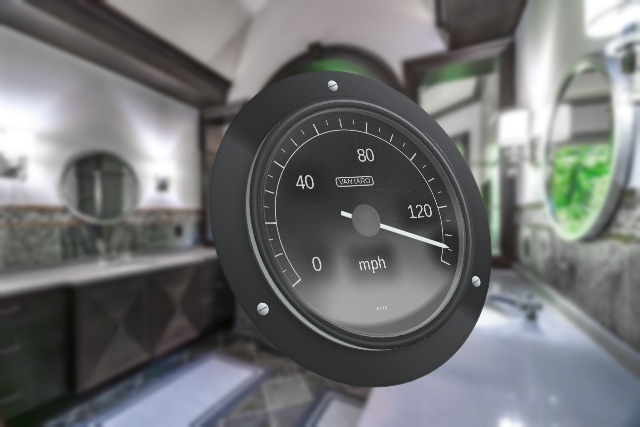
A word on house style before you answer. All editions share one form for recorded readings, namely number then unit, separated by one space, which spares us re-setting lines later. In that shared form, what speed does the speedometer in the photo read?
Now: 135 mph
